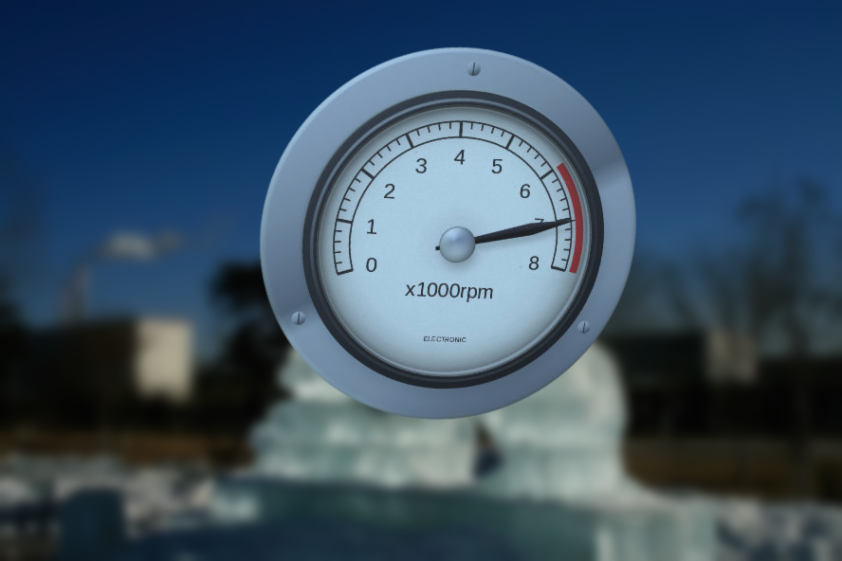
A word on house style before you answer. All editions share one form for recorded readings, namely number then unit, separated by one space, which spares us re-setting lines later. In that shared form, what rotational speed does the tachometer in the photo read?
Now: 7000 rpm
